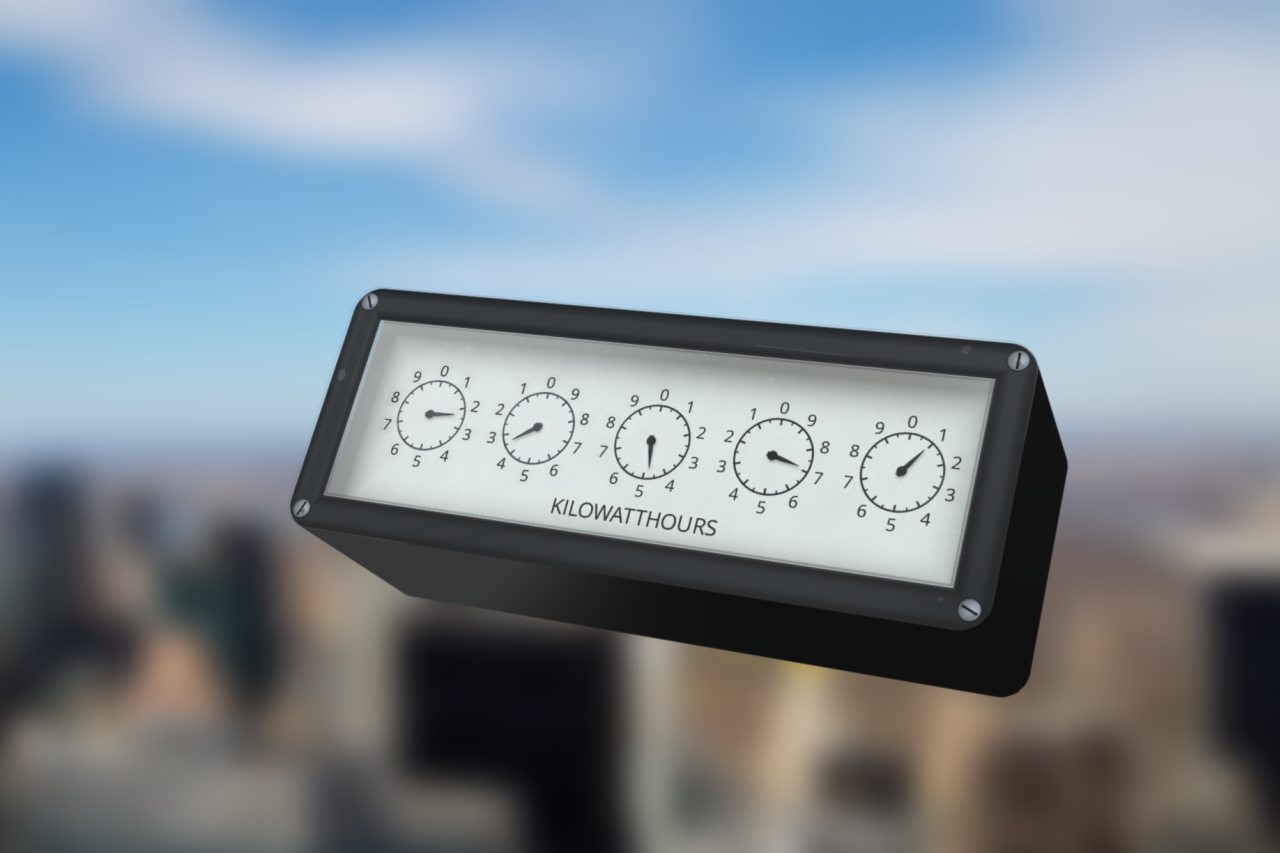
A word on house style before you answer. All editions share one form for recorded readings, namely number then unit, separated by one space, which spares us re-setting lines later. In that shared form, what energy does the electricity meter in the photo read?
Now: 23471 kWh
